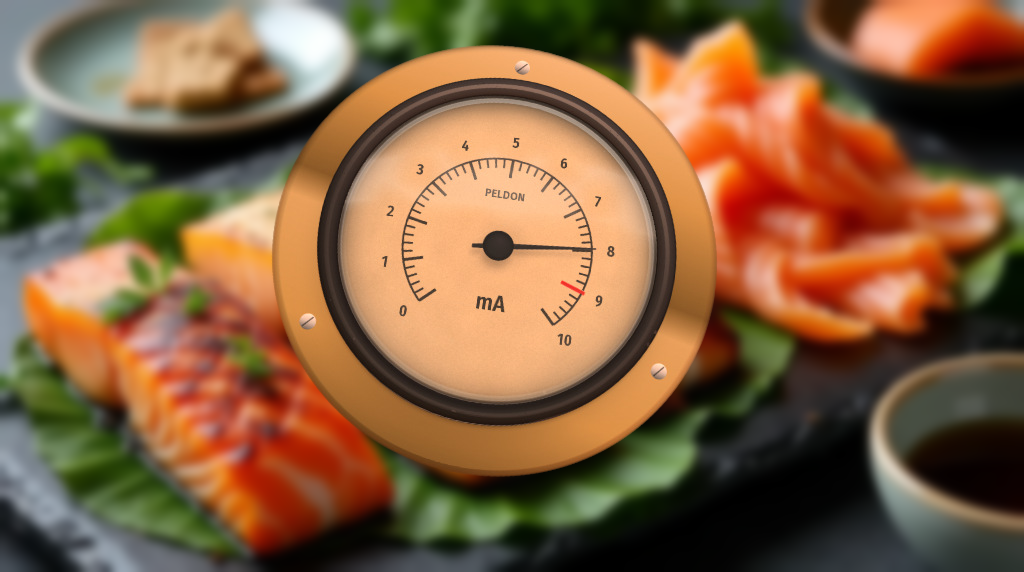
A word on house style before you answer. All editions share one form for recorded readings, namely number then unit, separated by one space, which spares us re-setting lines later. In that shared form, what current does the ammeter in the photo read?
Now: 8 mA
